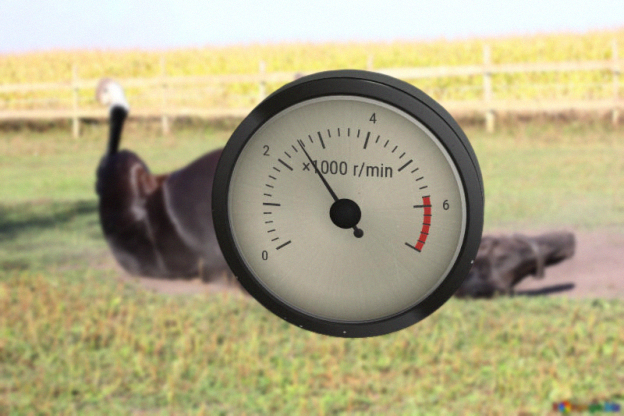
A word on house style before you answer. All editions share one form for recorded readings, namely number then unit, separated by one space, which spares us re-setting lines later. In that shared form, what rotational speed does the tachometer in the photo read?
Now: 2600 rpm
